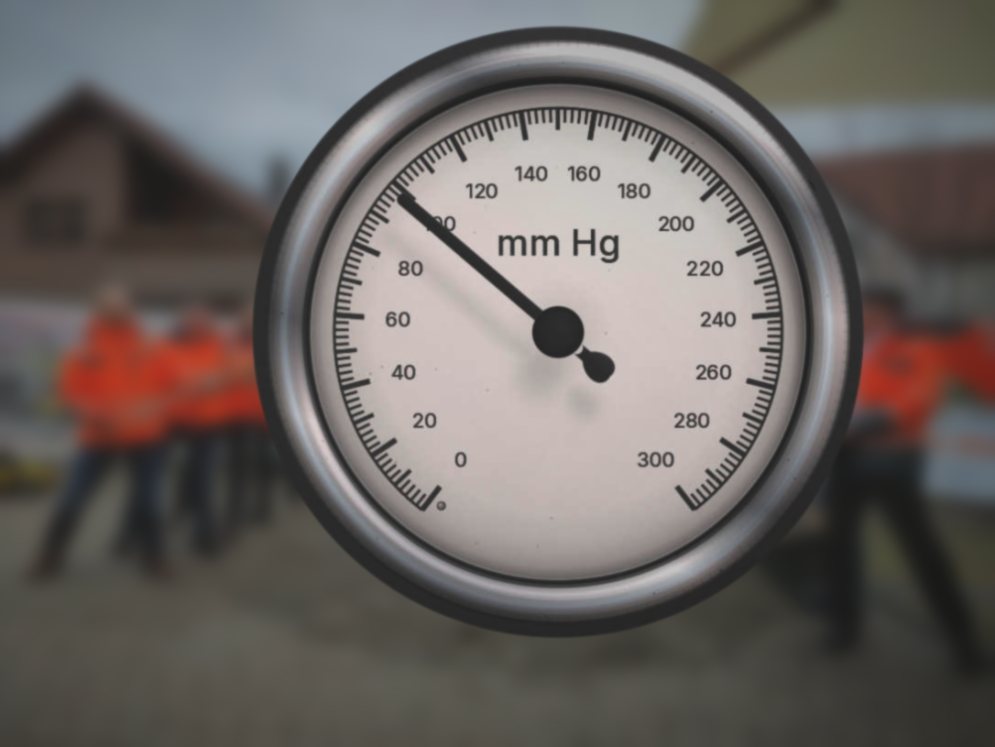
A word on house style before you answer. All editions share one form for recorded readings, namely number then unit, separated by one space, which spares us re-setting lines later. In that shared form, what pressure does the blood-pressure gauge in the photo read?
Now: 98 mmHg
